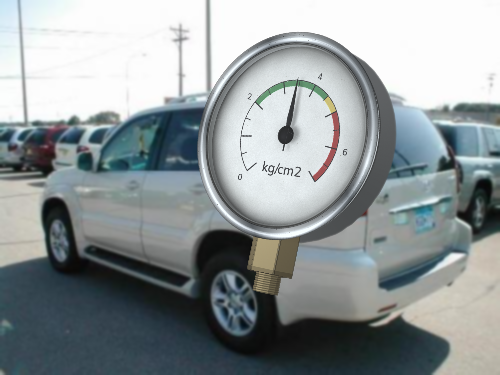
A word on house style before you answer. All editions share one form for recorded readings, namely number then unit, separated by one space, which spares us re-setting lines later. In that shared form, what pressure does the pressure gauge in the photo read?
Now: 3.5 kg/cm²
